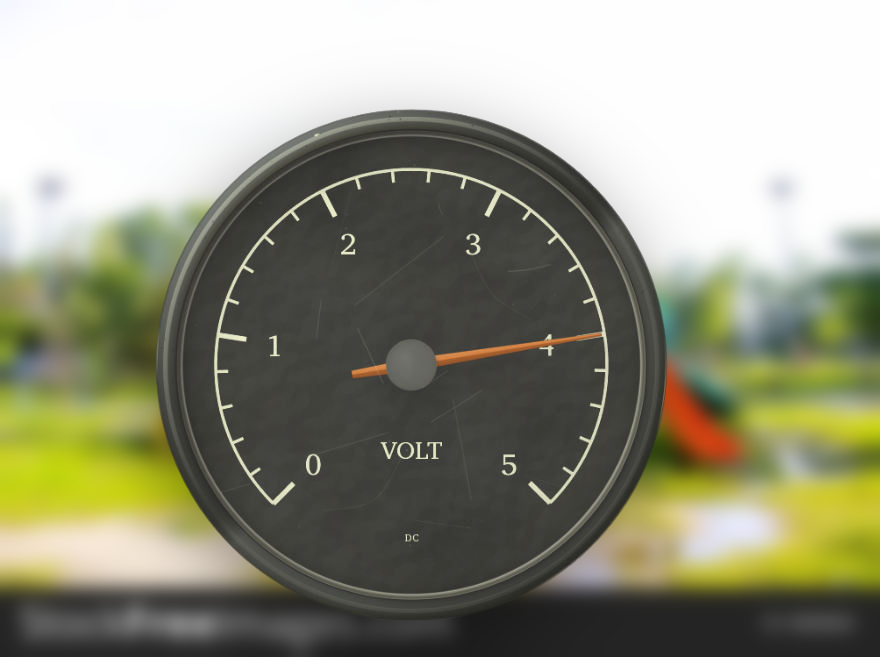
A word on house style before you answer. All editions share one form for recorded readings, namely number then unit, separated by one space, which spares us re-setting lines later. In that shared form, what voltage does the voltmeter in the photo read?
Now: 4 V
